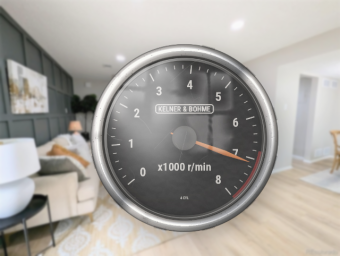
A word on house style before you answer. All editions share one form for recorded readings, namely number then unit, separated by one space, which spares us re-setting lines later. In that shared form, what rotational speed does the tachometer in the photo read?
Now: 7100 rpm
